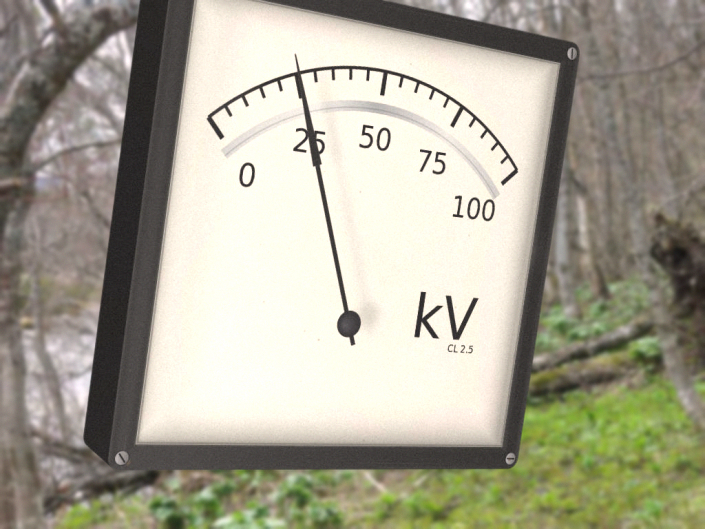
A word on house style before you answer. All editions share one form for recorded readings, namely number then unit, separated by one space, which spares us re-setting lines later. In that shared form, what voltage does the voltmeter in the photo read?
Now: 25 kV
